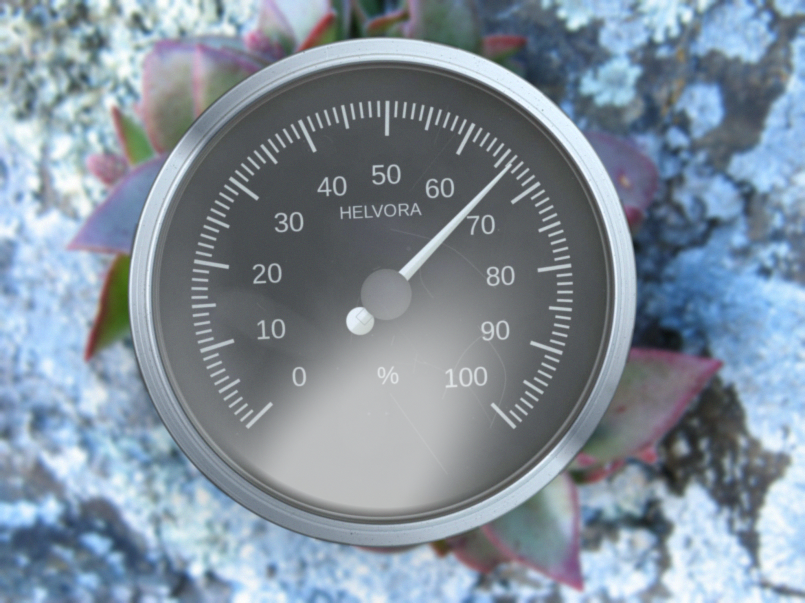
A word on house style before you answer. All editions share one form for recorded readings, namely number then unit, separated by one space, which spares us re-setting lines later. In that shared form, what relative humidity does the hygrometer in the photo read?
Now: 66 %
